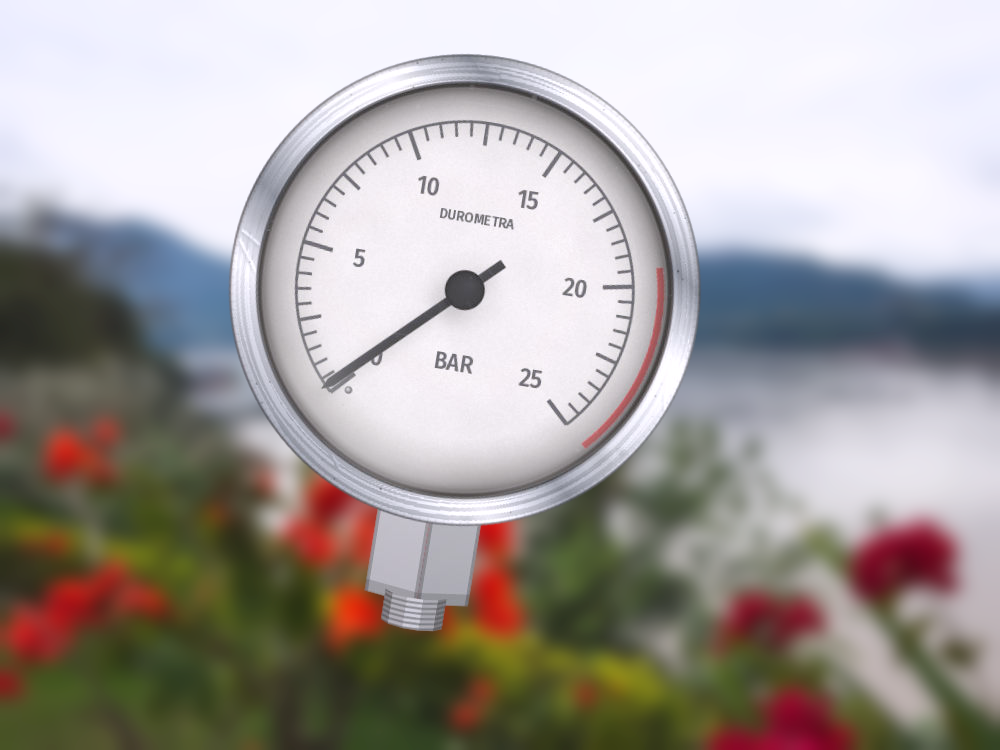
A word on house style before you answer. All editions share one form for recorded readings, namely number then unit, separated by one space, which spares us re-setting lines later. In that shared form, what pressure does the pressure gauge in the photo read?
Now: 0.25 bar
